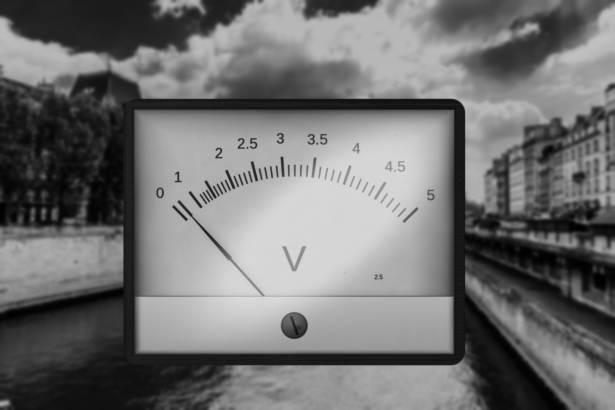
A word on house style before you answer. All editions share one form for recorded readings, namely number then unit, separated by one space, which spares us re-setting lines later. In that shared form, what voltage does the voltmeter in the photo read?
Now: 0.5 V
